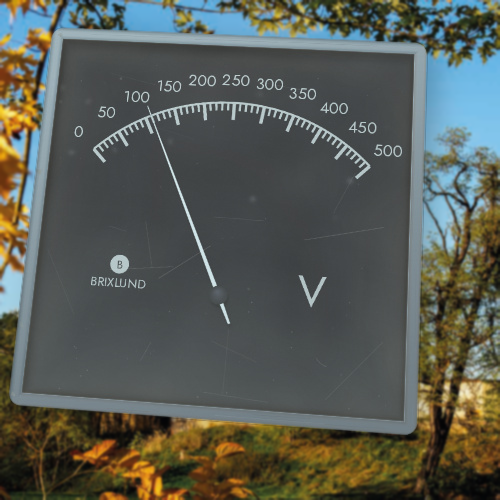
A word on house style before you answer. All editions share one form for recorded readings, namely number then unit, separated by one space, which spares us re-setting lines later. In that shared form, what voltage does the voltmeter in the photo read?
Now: 110 V
